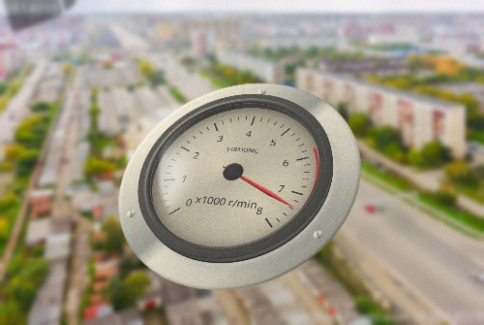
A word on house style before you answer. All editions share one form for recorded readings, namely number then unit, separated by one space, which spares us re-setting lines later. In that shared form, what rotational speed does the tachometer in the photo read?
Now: 7400 rpm
